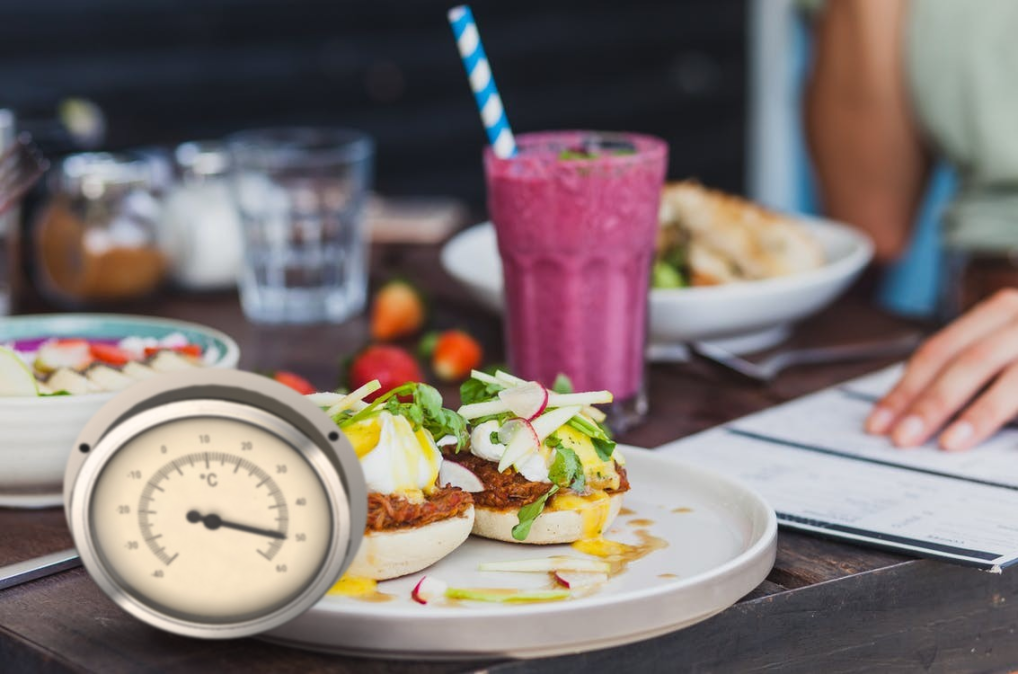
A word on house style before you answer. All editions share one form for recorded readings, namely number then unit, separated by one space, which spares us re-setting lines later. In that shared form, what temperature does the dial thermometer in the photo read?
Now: 50 °C
